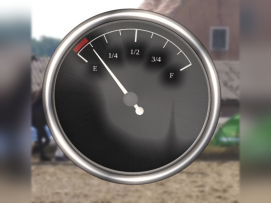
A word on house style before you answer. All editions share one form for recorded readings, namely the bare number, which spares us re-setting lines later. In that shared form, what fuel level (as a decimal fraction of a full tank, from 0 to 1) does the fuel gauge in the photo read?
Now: 0.125
